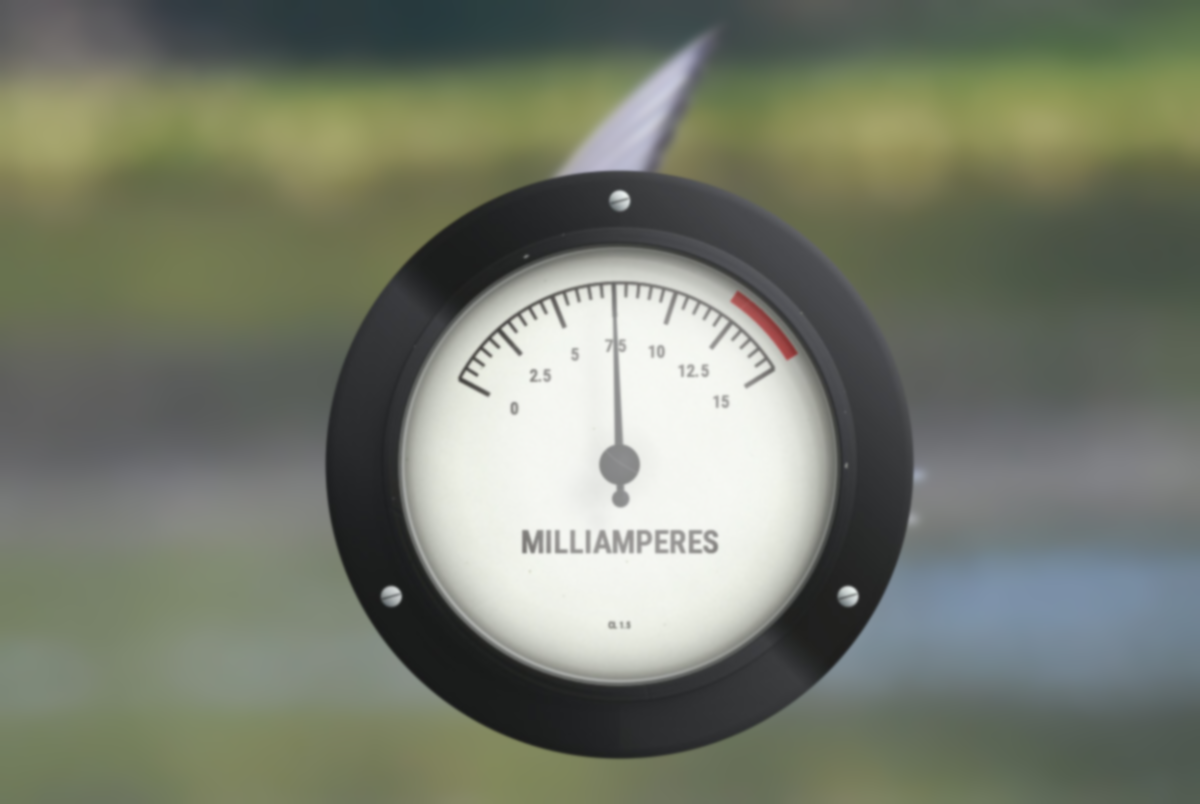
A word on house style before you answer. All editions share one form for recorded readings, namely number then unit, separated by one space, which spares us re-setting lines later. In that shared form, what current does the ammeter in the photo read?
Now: 7.5 mA
